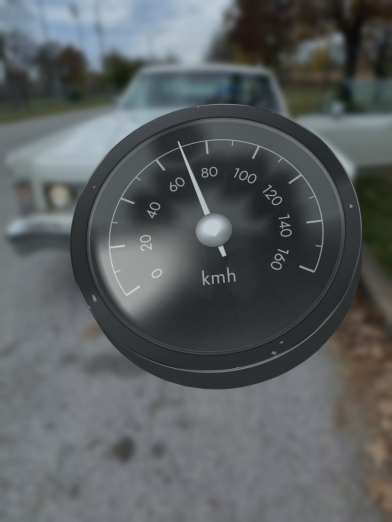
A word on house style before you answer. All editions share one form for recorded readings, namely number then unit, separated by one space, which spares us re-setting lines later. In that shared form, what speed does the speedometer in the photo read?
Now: 70 km/h
